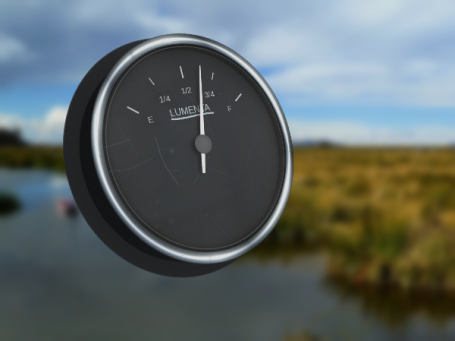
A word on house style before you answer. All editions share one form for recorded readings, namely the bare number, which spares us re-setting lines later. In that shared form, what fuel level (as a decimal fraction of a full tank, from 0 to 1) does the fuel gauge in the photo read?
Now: 0.625
